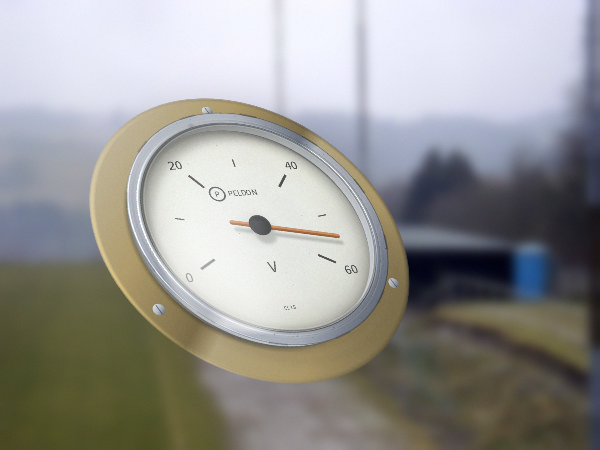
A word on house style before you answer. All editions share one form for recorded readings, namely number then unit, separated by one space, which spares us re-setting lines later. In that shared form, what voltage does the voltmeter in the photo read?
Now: 55 V
